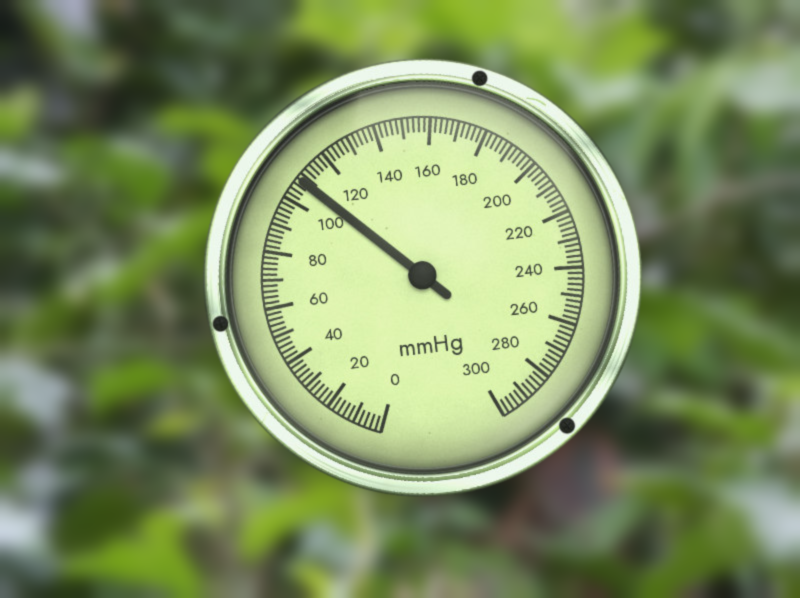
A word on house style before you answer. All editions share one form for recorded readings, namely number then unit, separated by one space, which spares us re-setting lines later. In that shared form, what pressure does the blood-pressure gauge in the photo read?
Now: 108 mmHg
